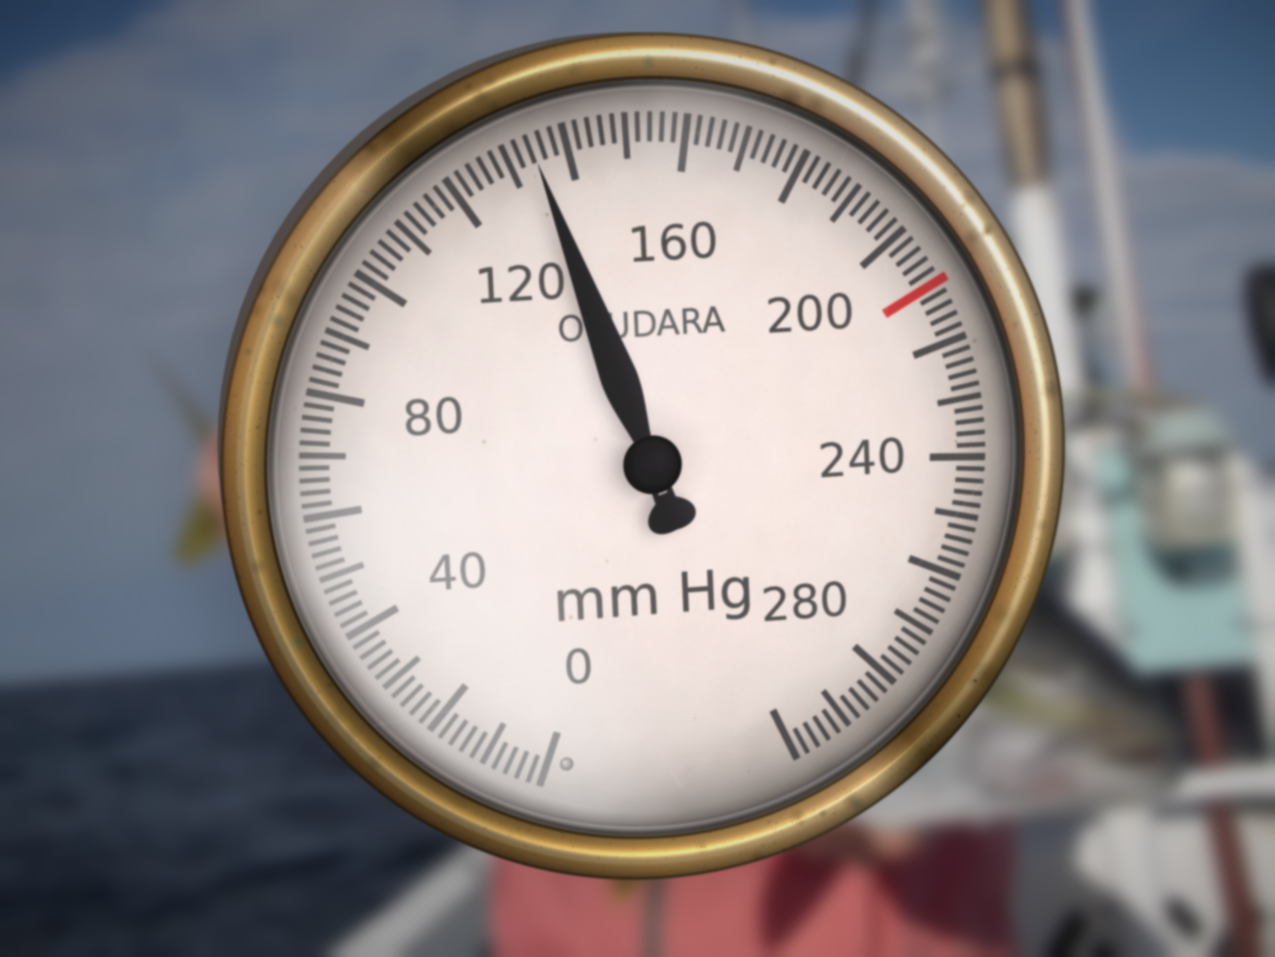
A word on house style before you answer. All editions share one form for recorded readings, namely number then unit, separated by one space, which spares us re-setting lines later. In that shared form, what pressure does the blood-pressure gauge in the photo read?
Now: 134 mmHg
